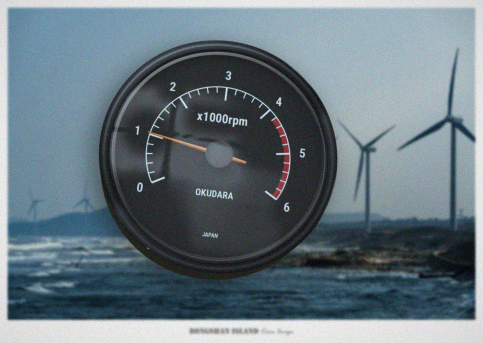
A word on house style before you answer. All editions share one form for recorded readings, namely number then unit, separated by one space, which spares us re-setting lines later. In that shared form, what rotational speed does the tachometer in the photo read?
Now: 1000 rpm
